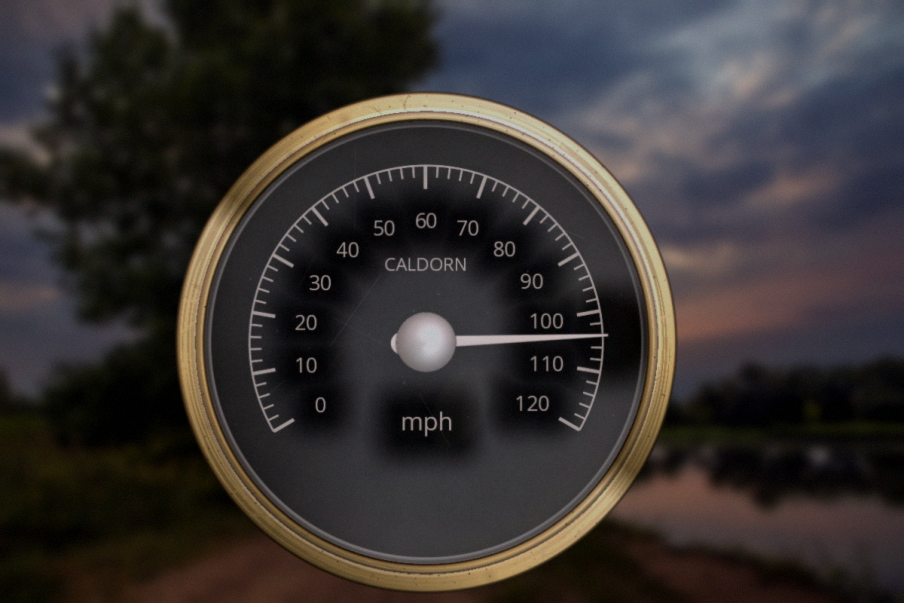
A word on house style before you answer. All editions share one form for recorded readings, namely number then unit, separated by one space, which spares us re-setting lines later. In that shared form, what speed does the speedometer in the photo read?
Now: 104 mph
